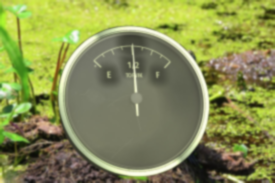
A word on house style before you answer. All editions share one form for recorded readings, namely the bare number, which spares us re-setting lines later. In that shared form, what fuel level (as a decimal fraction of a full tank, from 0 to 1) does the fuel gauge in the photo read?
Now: 0.5
